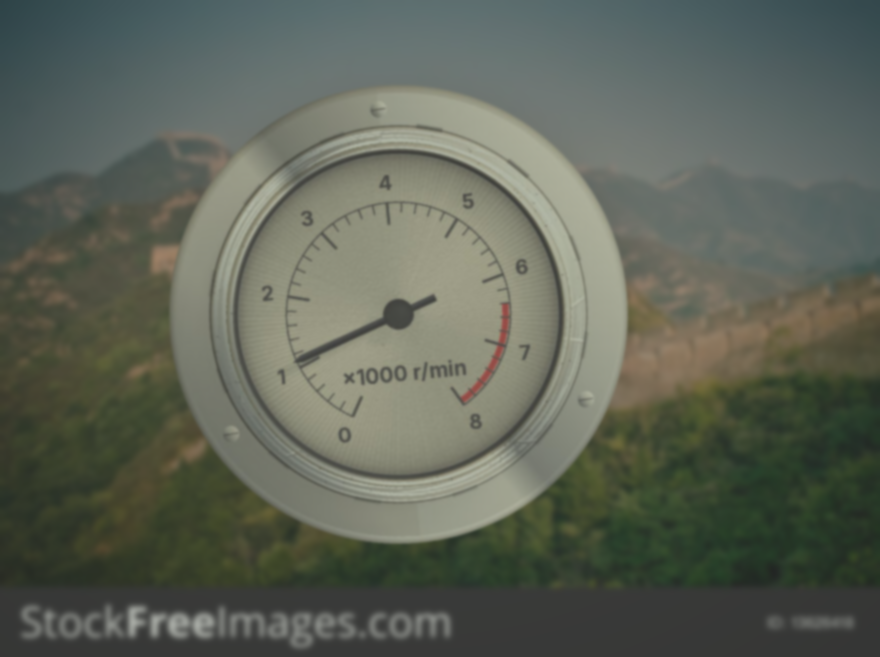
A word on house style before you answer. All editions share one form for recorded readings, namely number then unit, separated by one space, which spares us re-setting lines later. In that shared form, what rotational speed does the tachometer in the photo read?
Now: 1100 rpm
